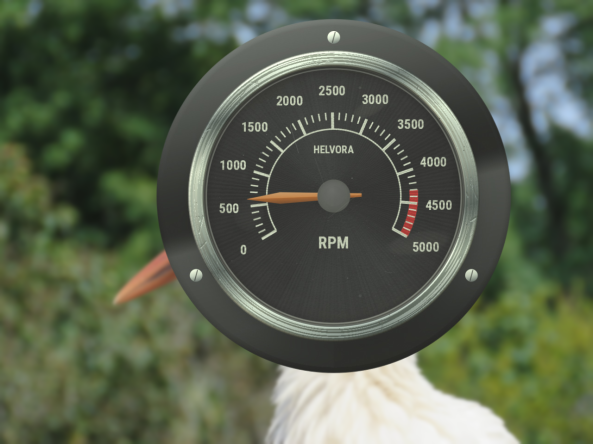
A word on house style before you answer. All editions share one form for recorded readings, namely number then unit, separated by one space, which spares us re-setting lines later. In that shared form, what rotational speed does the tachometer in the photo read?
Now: 600 rpm
